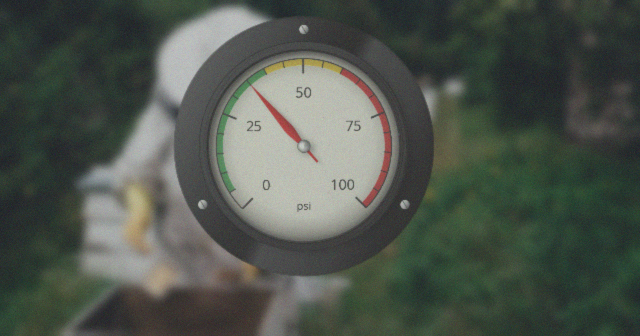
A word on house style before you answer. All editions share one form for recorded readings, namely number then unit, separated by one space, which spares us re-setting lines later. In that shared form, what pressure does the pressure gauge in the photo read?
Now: 35 psi
